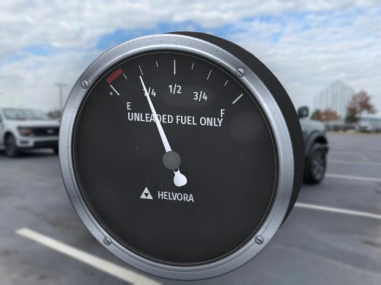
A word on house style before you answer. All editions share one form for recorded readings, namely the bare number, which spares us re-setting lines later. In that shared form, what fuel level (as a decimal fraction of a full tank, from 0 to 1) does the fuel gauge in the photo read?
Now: 0.25
